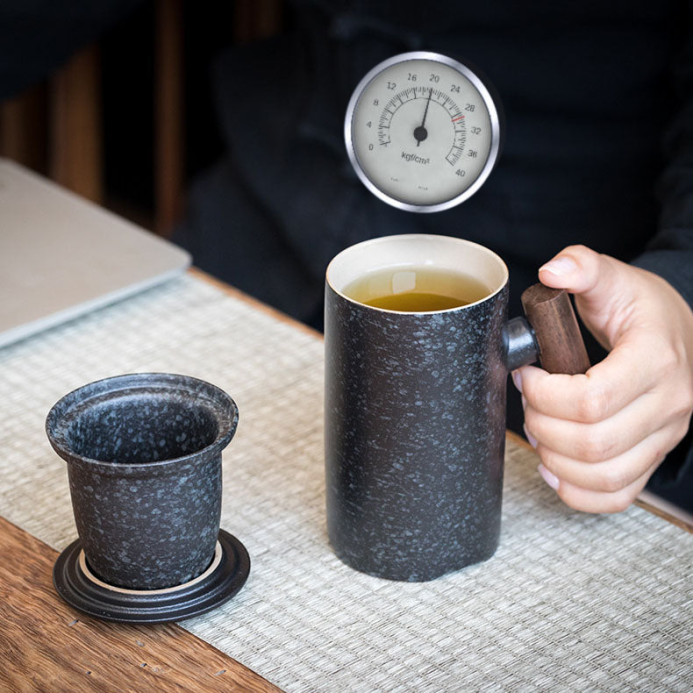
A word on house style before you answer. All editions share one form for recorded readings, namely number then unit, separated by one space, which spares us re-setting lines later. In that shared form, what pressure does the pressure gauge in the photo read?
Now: 20 kg/cm²
